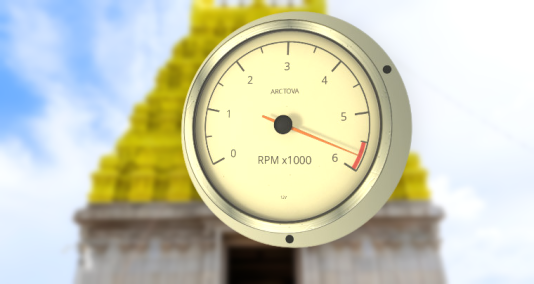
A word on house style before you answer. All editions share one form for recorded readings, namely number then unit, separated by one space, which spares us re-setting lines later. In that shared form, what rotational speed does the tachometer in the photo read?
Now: 5750 rpm
